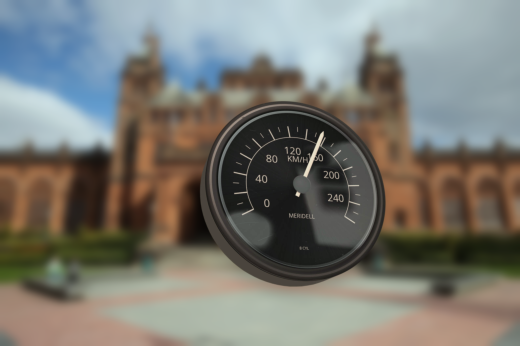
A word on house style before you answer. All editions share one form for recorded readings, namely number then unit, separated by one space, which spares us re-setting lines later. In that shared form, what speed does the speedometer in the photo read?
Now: 155 km/h
